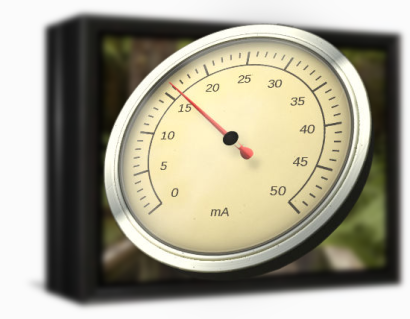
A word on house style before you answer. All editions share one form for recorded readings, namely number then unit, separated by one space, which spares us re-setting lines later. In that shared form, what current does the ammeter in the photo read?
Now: 16 mA
